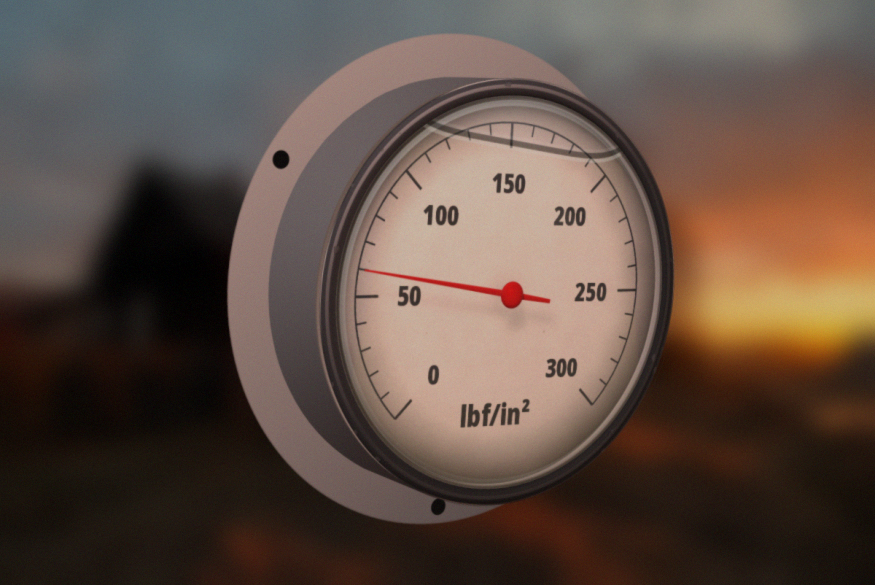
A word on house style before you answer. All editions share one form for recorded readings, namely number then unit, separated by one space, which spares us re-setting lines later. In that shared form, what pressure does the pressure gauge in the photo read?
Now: 60 psi
